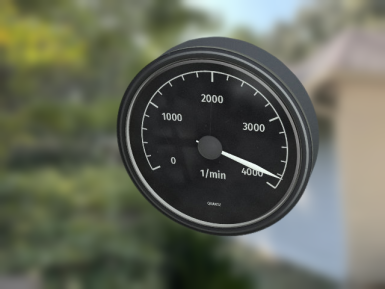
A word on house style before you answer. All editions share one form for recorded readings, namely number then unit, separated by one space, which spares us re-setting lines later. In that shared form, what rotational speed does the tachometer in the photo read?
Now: 3800 rpm
